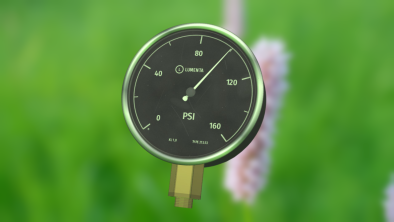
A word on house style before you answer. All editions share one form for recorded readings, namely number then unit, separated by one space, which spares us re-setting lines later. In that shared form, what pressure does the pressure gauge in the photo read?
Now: 100 psi
